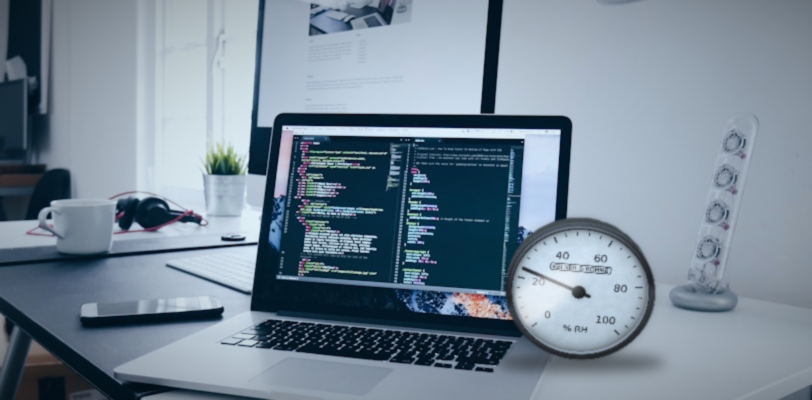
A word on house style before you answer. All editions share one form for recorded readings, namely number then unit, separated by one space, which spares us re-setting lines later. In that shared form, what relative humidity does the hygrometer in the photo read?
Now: 24 %
